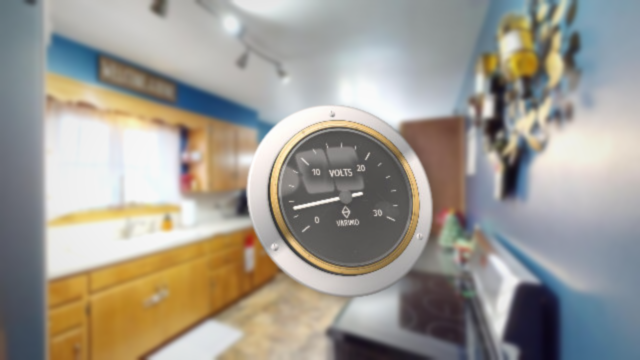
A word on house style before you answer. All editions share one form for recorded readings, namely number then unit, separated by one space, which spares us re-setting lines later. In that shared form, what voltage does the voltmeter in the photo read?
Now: 3 V
